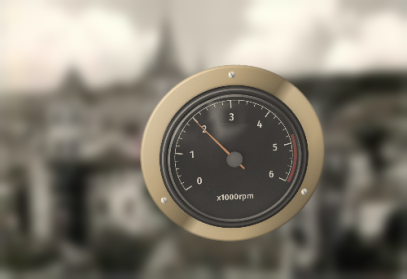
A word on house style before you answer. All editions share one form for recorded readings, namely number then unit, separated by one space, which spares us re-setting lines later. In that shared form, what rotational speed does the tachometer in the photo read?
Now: 2000 rpm
